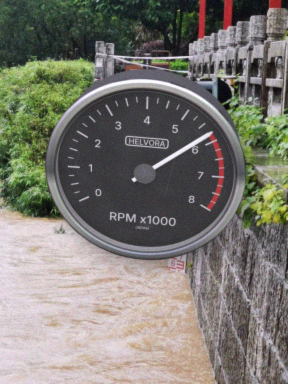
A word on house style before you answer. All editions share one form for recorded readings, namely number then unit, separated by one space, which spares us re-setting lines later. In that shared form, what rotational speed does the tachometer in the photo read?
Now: 5750 rpm
